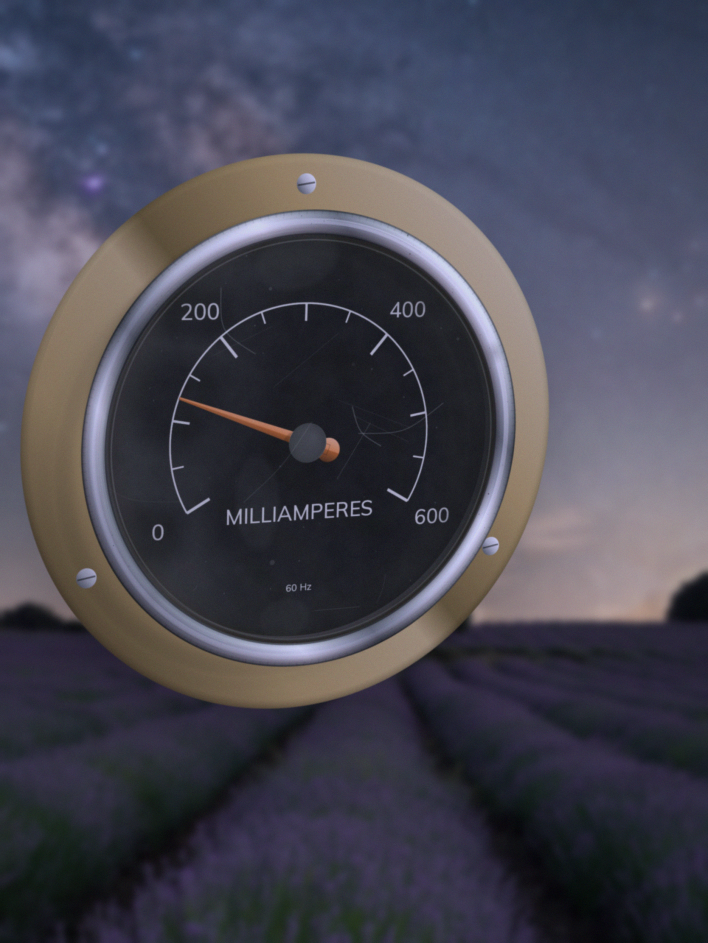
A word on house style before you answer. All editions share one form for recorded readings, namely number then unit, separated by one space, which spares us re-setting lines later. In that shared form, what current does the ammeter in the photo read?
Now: 125 mA
